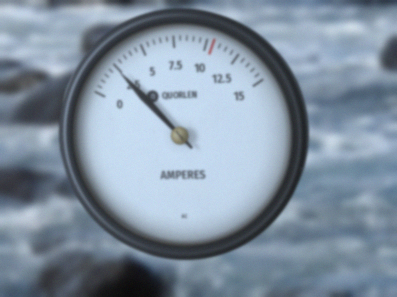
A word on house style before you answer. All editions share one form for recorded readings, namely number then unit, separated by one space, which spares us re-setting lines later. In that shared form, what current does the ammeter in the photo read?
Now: 2.5 A
